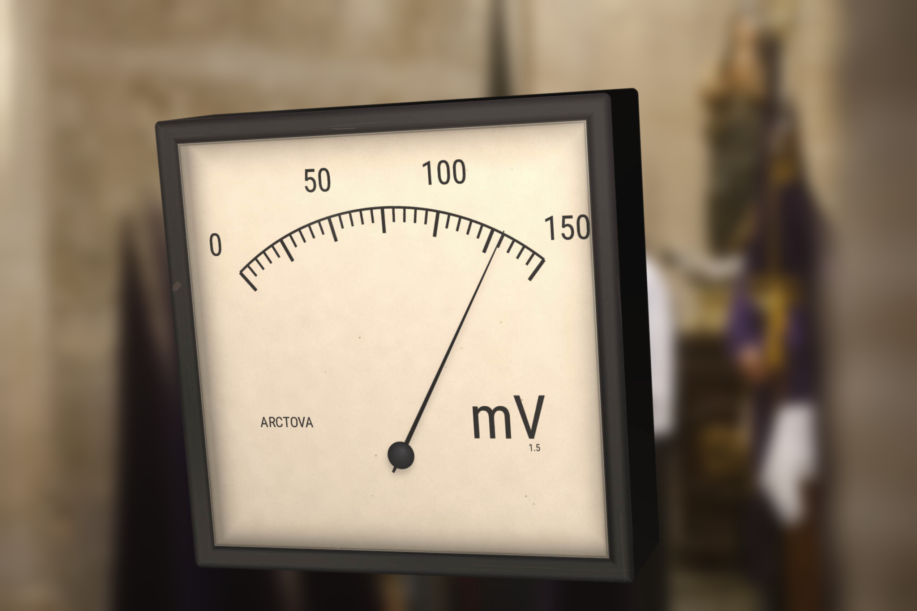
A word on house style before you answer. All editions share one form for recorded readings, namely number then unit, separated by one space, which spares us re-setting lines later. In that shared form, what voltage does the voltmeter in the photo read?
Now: 130 mV
